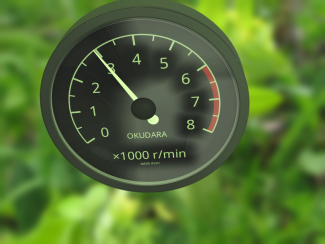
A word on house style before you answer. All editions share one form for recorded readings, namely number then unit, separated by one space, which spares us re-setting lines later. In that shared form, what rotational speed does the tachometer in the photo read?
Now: 3000 rpm
